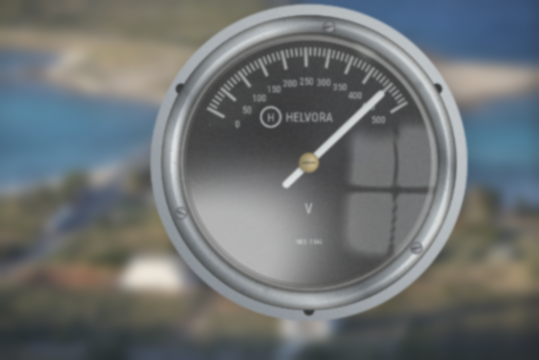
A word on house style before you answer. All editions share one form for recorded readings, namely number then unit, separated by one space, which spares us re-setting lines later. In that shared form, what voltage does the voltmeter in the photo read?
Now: 450 V
